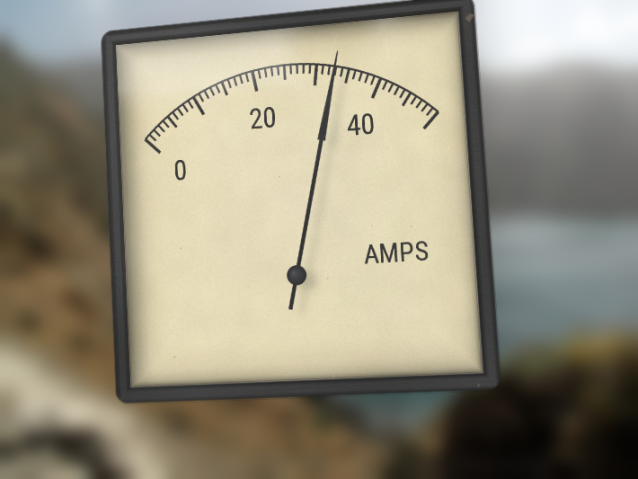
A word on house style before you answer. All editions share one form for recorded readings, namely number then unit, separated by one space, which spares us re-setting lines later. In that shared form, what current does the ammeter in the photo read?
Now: 33 A
